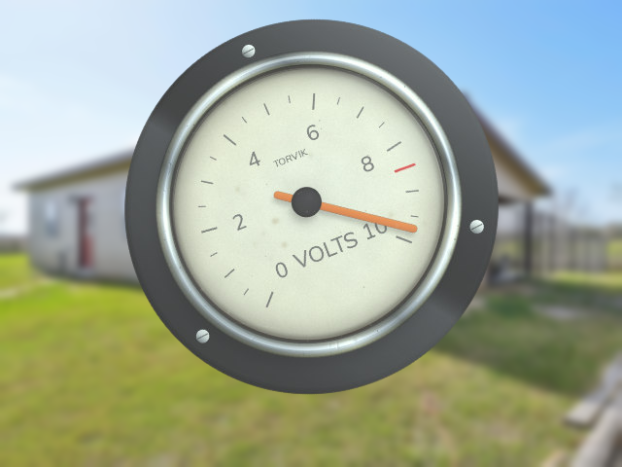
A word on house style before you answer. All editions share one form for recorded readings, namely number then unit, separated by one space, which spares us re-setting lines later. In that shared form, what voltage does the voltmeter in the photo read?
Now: 9.75 V
